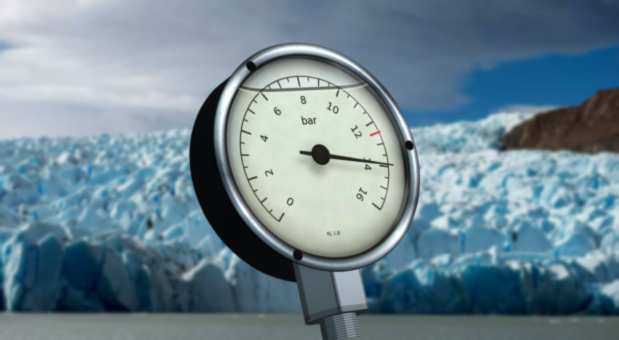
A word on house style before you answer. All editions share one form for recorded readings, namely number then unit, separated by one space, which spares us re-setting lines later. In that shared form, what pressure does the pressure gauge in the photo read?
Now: 14 bar
